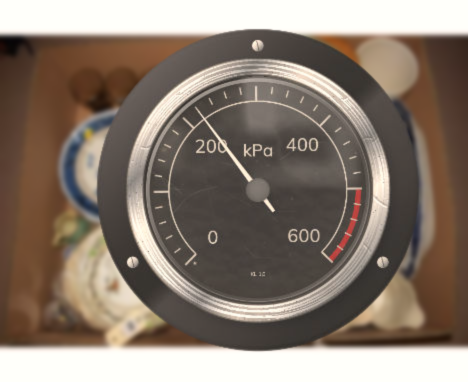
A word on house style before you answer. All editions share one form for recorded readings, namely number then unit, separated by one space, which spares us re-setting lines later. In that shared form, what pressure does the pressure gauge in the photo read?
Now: 220 kPa
